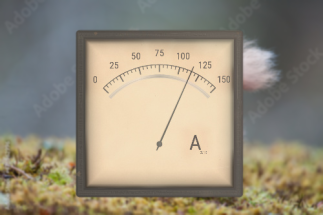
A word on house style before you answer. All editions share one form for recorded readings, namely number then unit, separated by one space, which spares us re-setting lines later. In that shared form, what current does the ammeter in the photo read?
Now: 115 A
